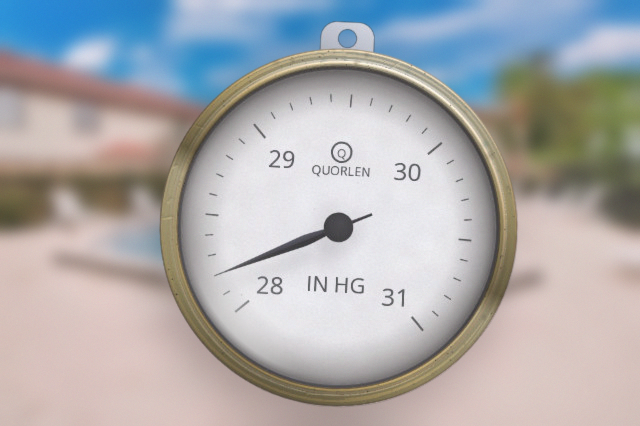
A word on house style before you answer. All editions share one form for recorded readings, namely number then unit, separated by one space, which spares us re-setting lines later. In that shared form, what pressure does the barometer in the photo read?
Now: 28.2 inHg
